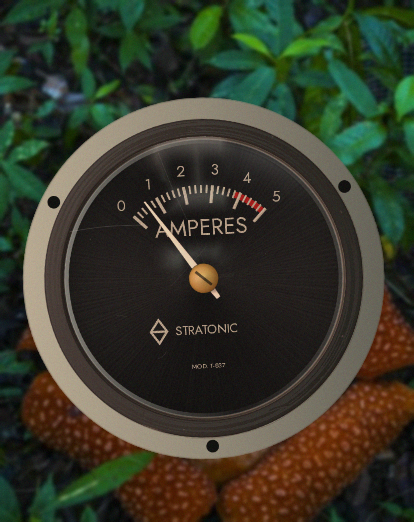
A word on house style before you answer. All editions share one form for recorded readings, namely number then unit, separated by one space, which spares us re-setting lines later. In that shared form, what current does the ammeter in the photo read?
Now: 0.6 A
